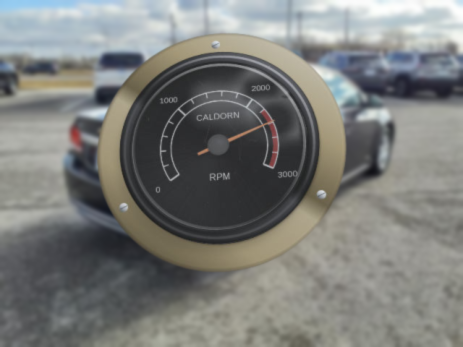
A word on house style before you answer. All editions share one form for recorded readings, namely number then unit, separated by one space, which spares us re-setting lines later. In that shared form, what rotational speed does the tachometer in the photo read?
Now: 2400 rpm
